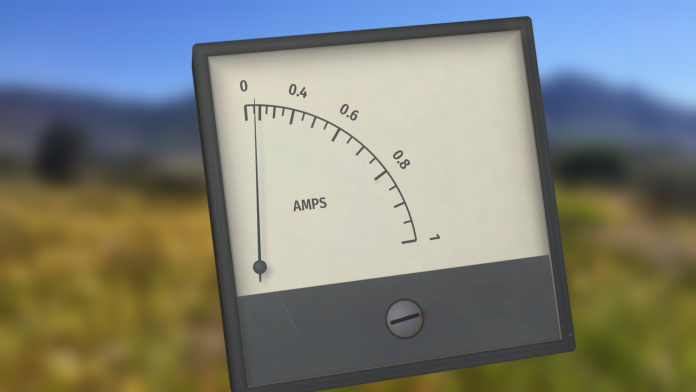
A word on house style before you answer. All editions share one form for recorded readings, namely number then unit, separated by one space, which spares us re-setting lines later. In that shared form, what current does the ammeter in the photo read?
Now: 0.15 A
